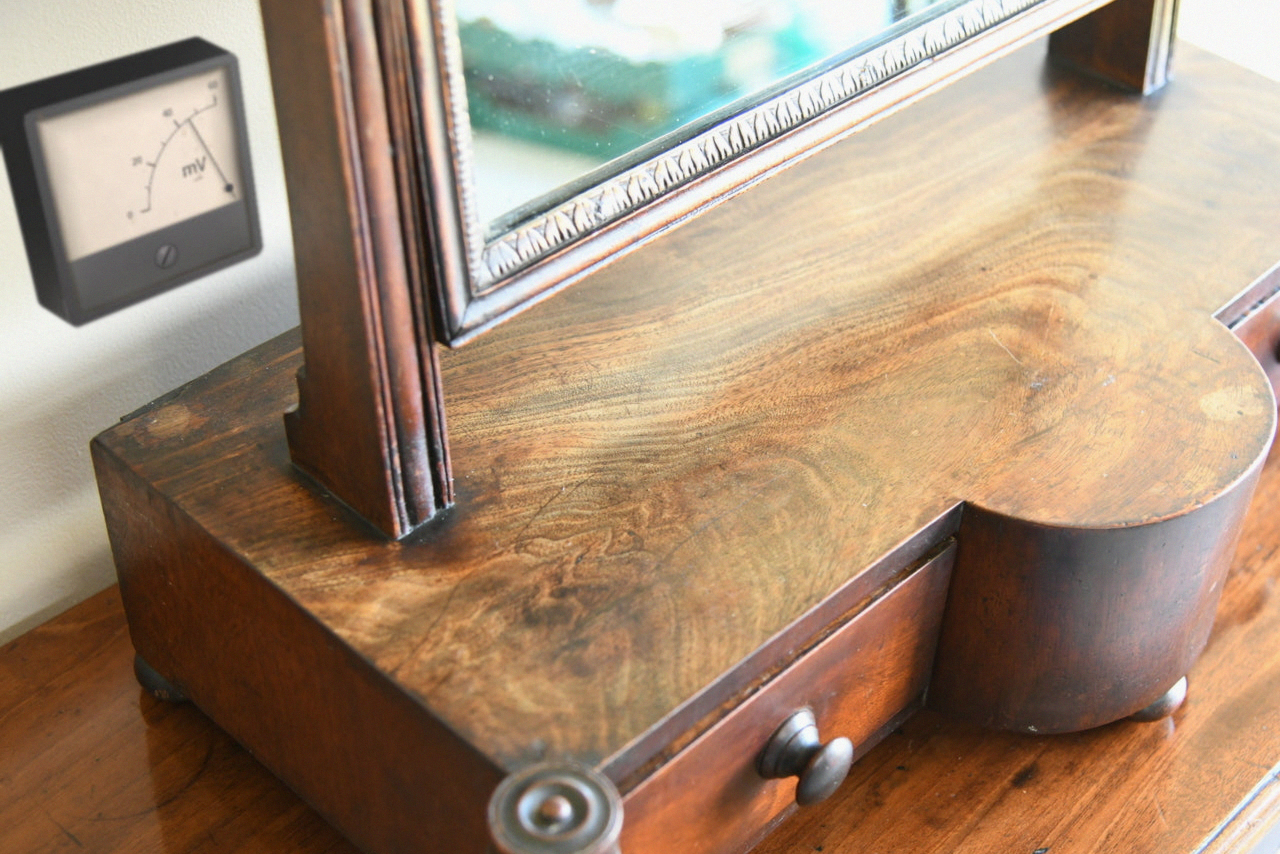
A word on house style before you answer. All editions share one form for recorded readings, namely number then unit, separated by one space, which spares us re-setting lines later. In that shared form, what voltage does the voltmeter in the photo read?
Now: 45 mV
